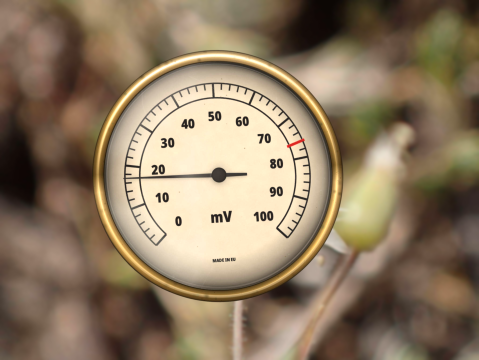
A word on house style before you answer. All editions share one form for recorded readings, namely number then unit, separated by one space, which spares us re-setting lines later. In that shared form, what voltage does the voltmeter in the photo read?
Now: 17 mV
